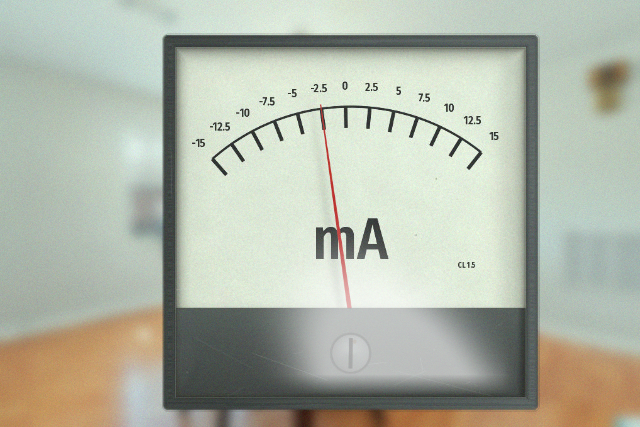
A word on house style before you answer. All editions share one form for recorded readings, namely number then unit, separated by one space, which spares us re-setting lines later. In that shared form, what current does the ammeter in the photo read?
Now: -2.5 mA
